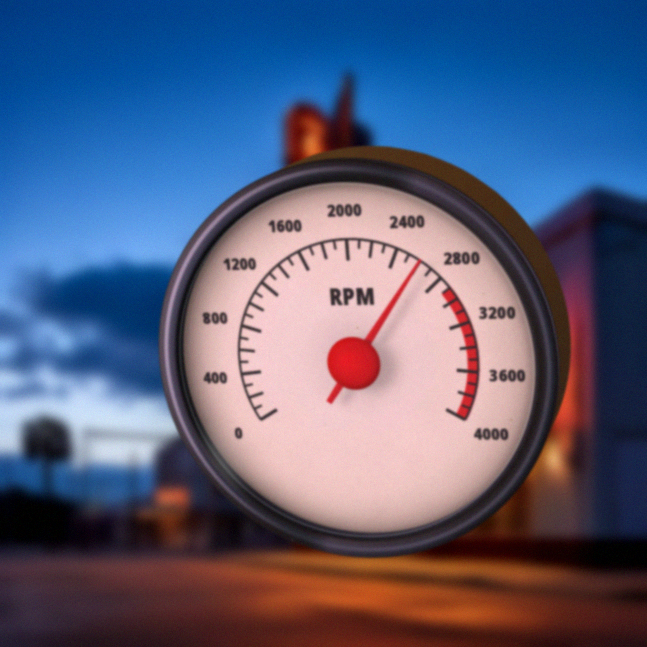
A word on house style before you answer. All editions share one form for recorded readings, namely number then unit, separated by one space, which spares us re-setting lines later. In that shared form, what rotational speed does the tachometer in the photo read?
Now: 2600 rpm
